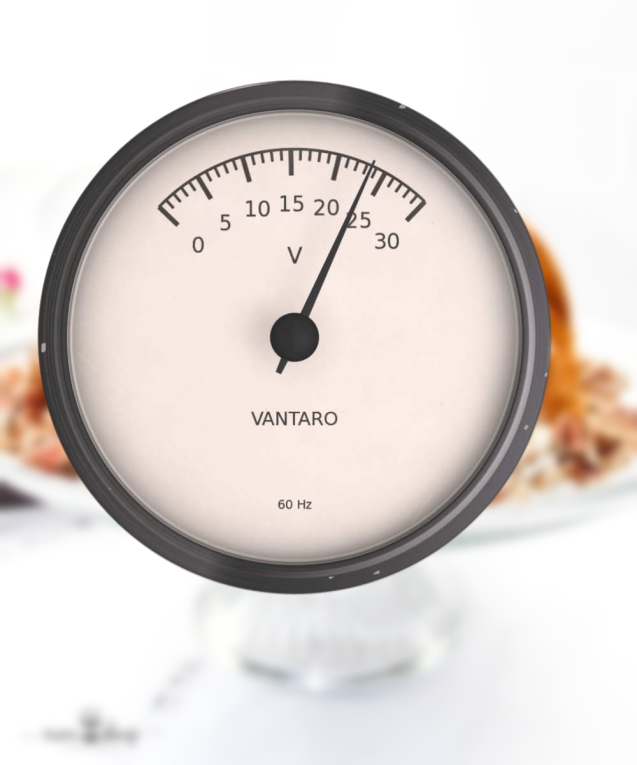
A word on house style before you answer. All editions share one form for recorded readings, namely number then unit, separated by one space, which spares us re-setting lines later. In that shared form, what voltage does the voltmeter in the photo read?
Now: 23.5 V
